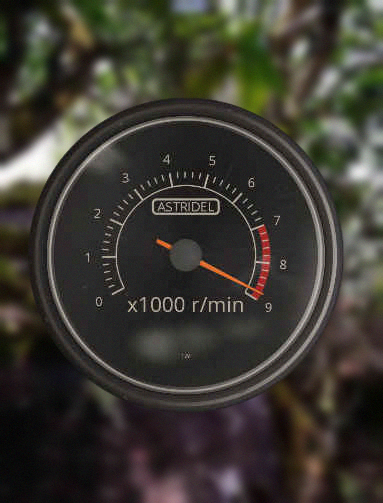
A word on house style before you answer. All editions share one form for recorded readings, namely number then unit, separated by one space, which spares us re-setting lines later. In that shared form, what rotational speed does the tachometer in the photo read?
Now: 8800 rpm
